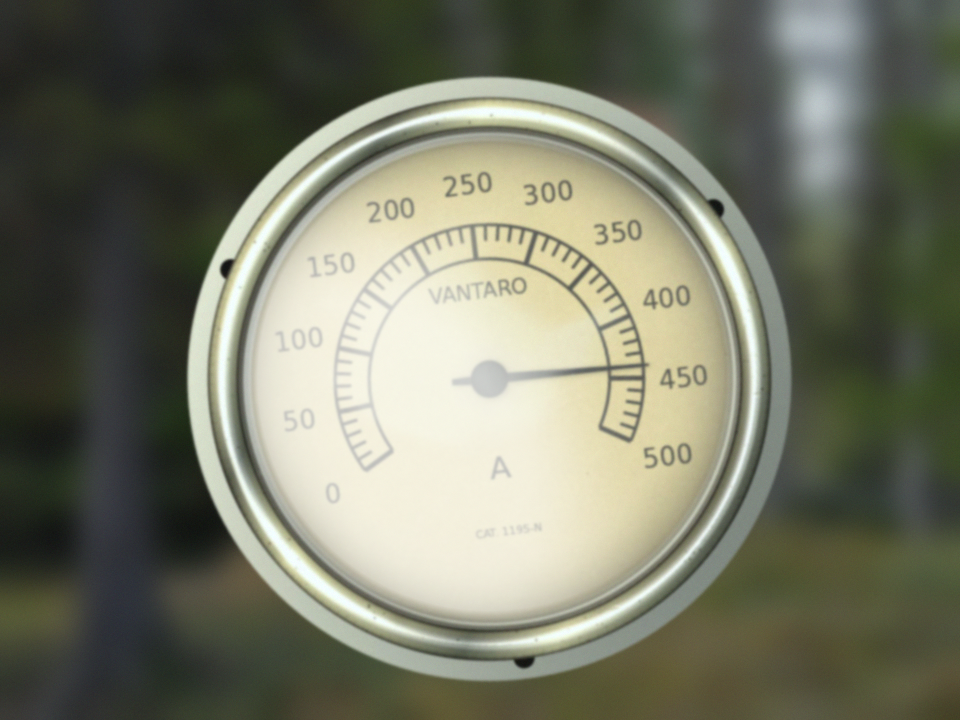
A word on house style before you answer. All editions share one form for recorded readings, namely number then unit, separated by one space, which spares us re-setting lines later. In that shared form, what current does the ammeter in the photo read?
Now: 440 A
